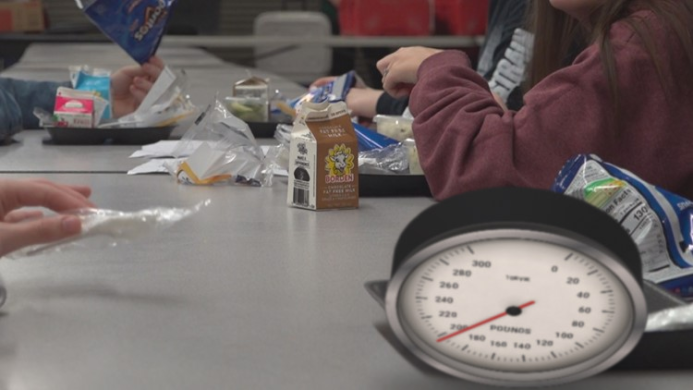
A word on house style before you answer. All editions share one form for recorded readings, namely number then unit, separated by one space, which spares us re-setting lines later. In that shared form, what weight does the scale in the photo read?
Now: 200 lb
